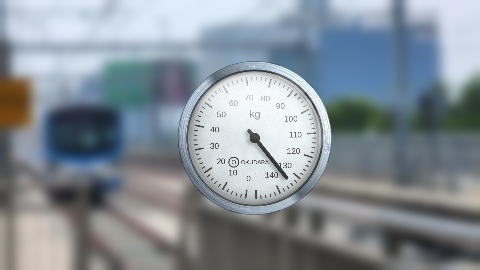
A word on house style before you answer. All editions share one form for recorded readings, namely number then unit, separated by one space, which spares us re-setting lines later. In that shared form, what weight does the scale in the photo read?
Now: 134 kg
